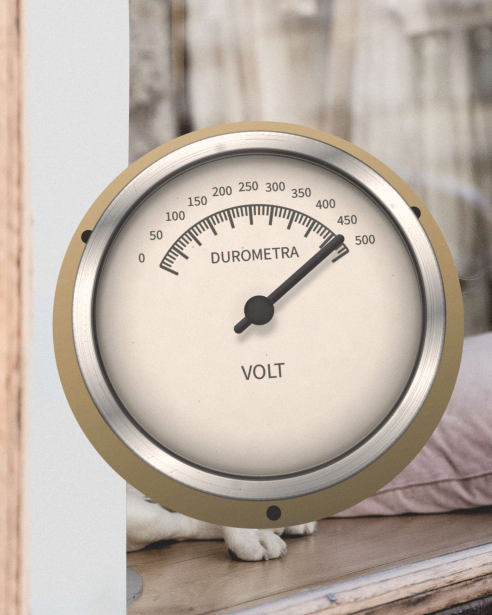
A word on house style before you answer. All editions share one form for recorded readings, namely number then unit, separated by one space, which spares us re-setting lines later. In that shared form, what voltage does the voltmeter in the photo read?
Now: 470 V
